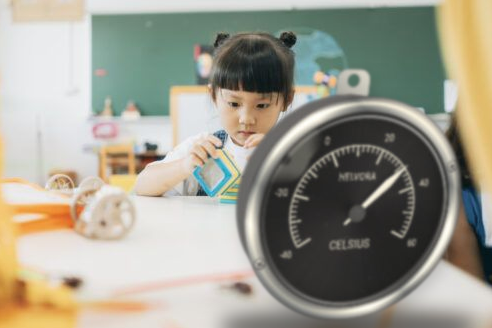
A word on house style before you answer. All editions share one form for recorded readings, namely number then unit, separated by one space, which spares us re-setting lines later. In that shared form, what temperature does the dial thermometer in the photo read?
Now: 30 °C
